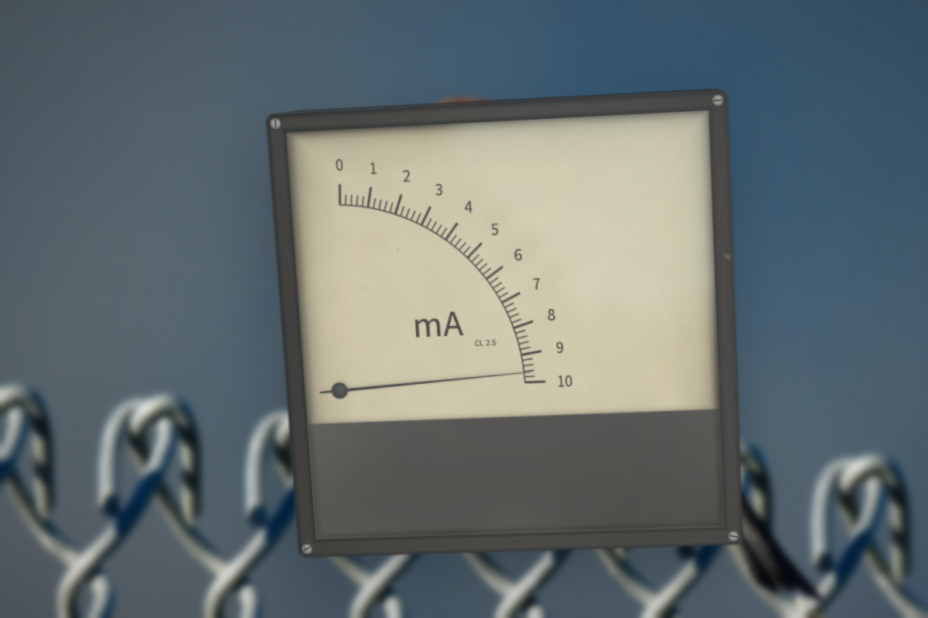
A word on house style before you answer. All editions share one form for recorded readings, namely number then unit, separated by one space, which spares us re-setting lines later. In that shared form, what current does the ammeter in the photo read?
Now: 9.6 mA
